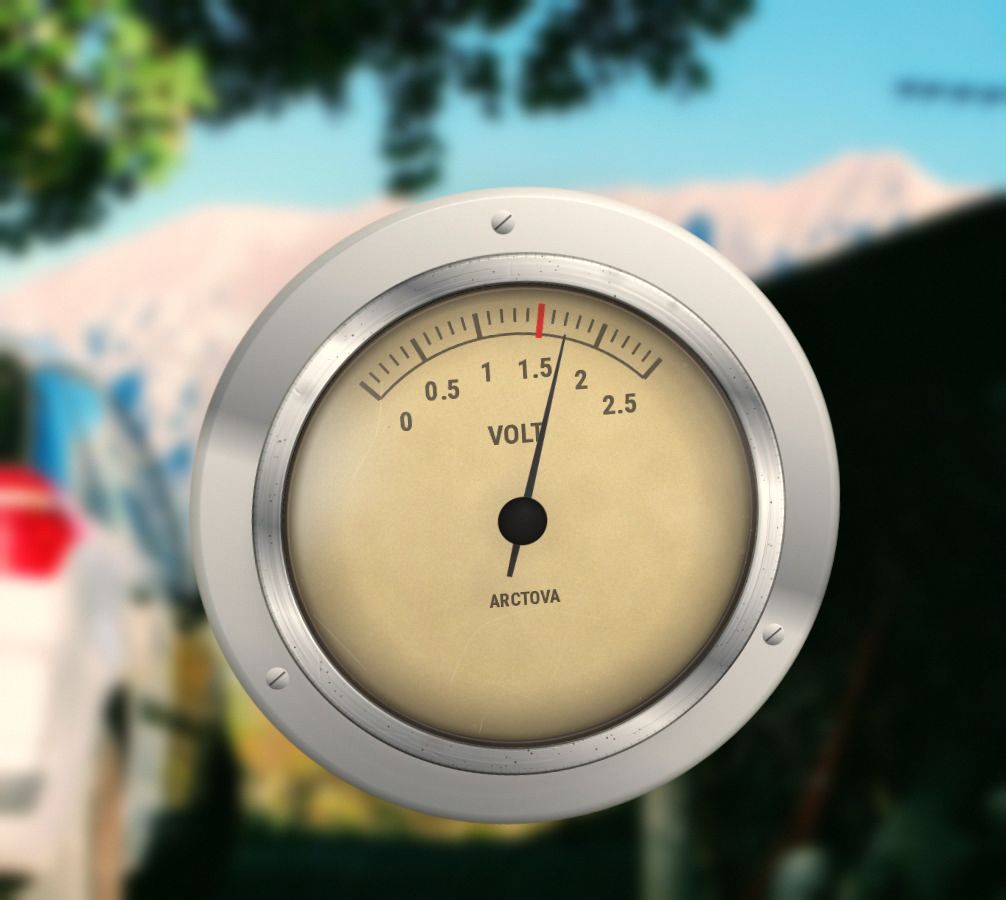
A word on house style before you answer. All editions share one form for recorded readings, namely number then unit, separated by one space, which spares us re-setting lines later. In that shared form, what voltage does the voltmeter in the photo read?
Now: 1.7 V
